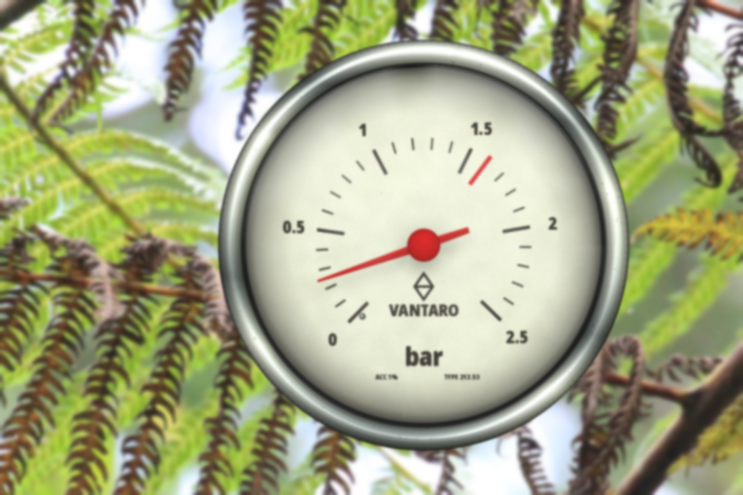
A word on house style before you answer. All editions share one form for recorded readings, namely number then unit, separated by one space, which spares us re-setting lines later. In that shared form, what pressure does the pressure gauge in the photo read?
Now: 0.25 bar
